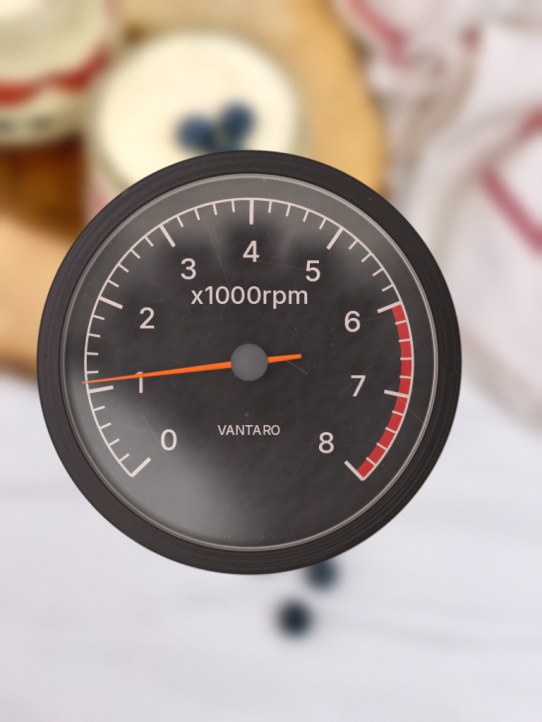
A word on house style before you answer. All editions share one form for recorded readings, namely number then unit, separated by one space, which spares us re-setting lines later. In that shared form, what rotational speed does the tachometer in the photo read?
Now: 1100 rpm
